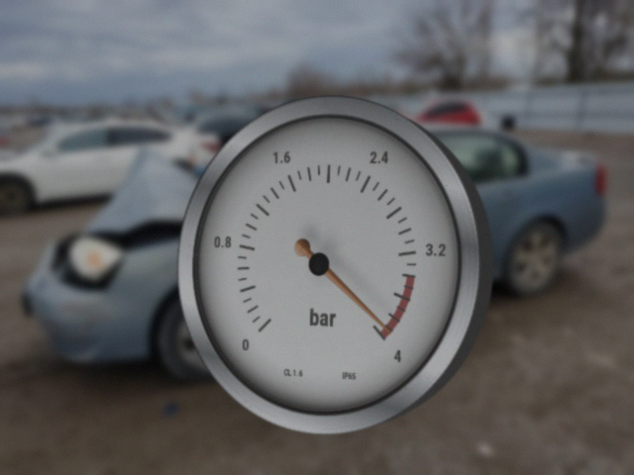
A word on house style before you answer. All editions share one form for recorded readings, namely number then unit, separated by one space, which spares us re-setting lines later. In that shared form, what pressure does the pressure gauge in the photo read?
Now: 3.9 bar
